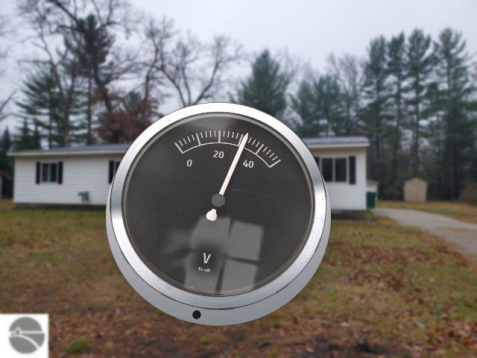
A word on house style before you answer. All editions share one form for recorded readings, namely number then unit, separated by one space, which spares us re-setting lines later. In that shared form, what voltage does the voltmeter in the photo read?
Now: 32 V
